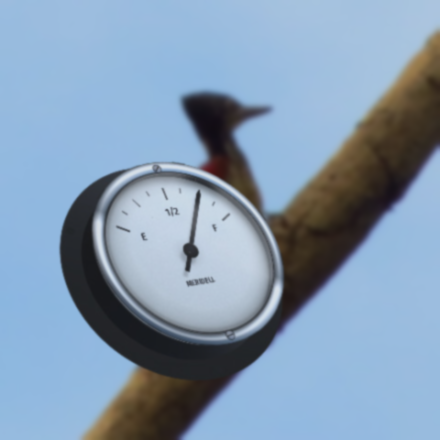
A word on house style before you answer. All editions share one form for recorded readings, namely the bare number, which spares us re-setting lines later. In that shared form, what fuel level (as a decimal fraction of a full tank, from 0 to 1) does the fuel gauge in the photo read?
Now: 0.75
